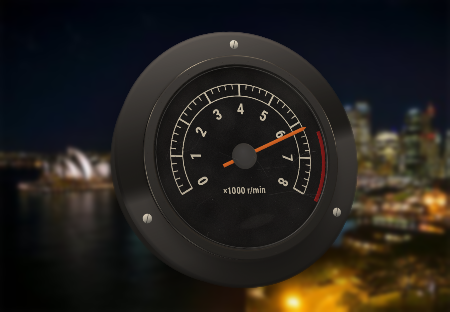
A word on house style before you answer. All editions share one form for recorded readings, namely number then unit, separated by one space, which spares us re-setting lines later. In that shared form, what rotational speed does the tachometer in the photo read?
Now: 6200 rpm
